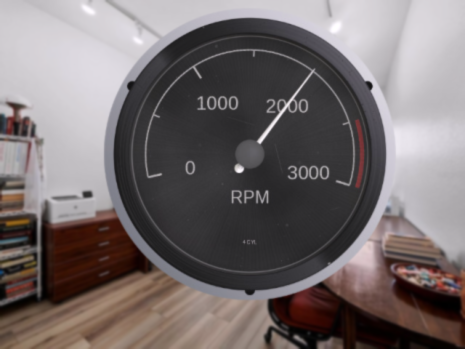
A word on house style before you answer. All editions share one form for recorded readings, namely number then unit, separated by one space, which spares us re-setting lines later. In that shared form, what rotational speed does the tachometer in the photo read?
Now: 2000 rpm
